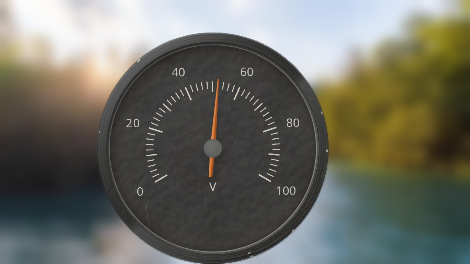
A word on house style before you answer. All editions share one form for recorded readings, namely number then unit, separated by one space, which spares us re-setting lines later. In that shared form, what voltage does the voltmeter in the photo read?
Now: 52 V
